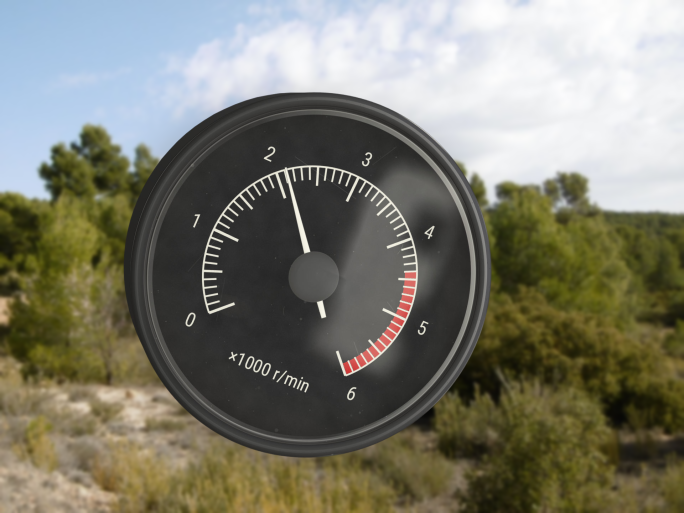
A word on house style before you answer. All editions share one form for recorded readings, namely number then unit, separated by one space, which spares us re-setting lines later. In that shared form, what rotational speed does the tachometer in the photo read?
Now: 2100 rpm
